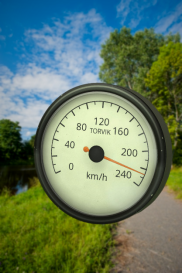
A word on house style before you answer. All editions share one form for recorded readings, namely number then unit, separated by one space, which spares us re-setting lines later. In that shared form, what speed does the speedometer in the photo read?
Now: 225 km/h
